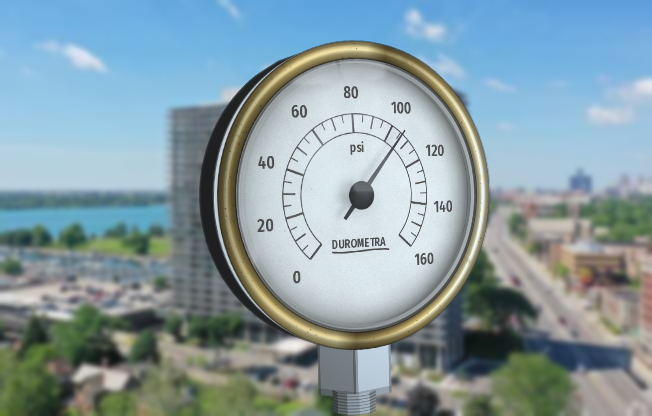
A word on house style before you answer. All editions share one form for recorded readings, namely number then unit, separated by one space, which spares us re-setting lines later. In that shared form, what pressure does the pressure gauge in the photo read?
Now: 105 psi
